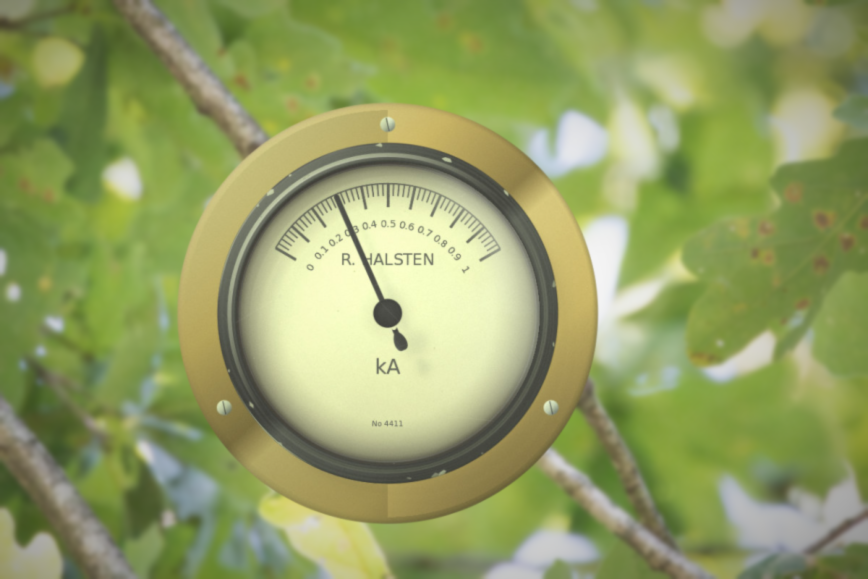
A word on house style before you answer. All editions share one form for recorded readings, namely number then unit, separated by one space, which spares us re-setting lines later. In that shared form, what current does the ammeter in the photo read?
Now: 0.3 kA
